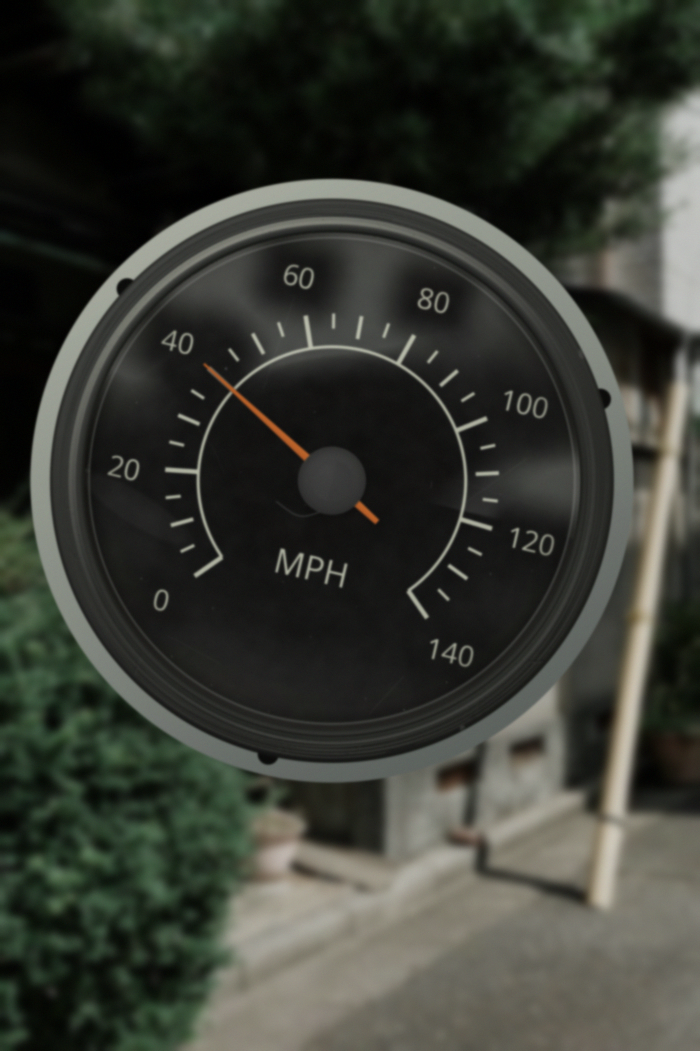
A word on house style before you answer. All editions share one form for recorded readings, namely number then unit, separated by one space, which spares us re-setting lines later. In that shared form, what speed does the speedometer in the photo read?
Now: 40 mph
